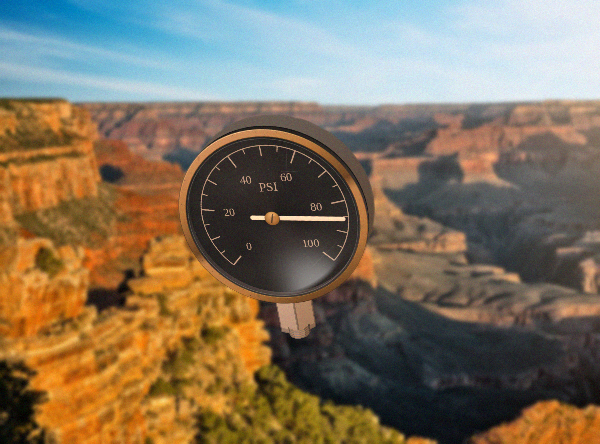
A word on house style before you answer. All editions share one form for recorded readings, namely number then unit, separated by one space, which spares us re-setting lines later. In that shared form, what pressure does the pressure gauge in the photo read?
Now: 85 psi
